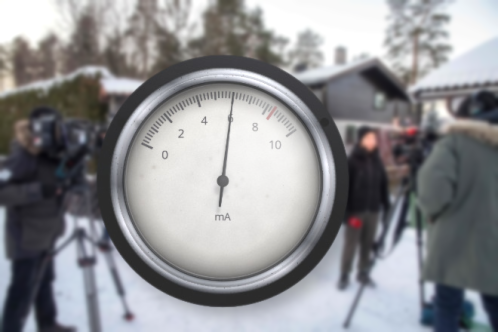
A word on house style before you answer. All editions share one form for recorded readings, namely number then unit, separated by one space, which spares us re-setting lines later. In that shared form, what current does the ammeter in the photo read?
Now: 6 mA
